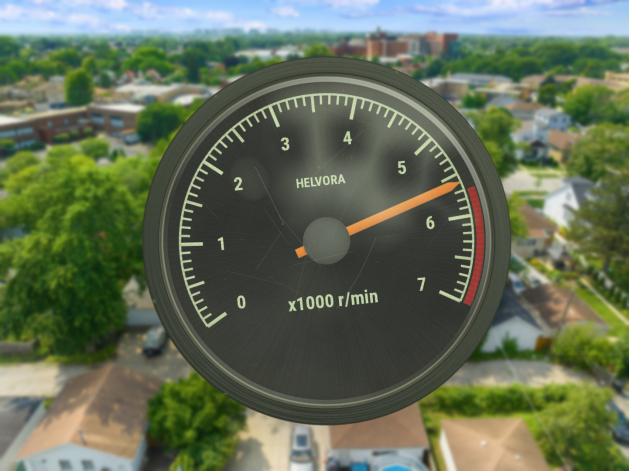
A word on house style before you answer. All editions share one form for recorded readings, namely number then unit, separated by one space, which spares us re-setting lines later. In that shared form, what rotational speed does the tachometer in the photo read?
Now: 5600 rpm
